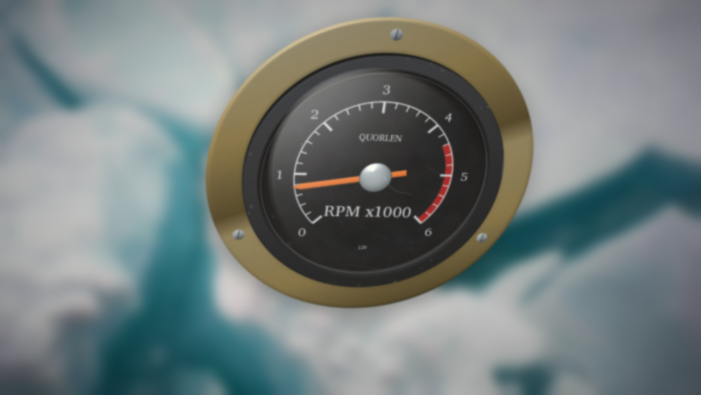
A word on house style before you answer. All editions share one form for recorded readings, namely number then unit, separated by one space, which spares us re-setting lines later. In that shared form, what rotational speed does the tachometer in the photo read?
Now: 800 rpm
